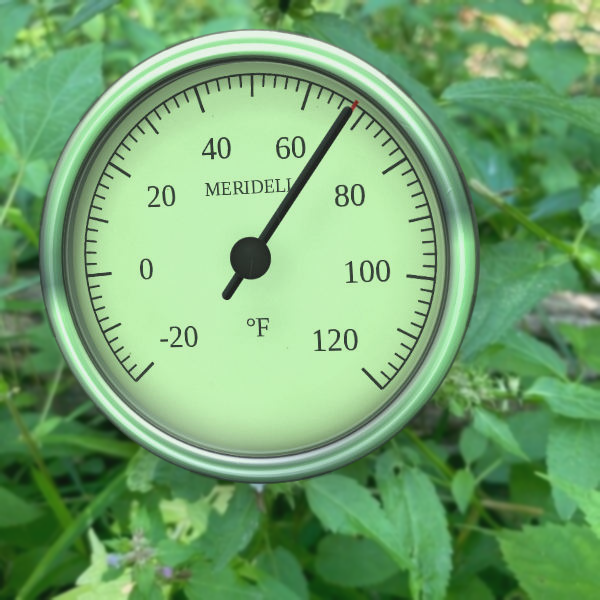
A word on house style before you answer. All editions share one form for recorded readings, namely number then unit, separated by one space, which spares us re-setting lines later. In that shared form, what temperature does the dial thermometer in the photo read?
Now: 68 °F
